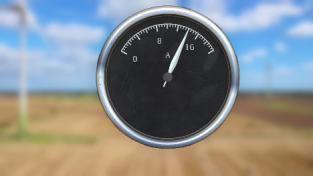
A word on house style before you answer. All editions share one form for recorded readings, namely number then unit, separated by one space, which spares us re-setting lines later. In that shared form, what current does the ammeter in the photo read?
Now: 14 A
